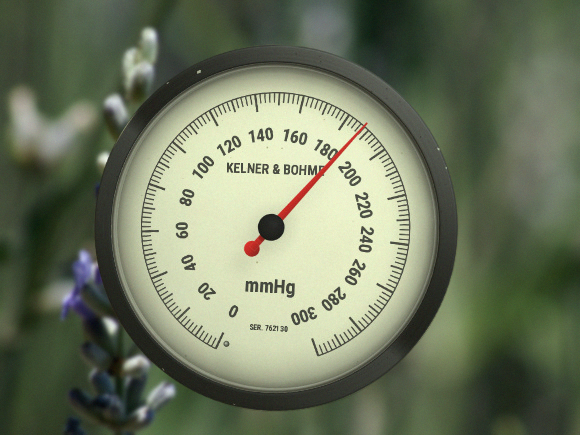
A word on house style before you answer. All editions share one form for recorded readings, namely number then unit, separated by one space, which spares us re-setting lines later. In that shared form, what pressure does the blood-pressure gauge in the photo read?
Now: 188 mmHg
